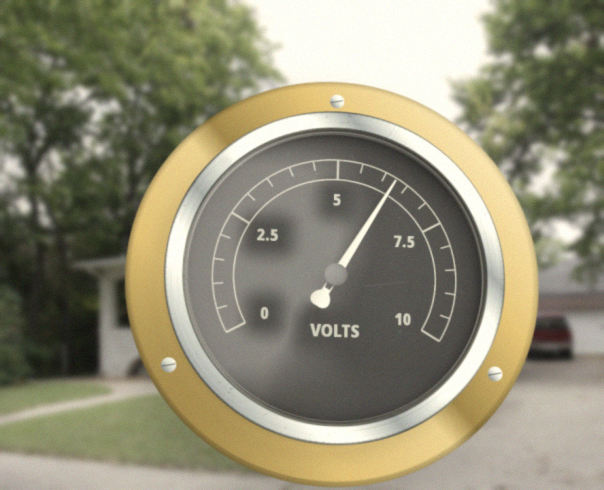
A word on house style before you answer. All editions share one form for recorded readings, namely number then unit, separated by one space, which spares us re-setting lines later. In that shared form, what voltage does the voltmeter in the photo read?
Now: 6.25 V
